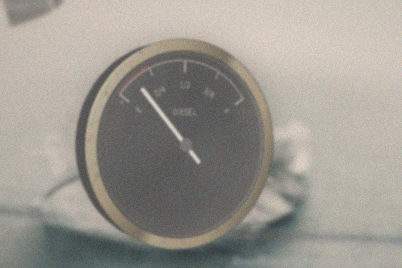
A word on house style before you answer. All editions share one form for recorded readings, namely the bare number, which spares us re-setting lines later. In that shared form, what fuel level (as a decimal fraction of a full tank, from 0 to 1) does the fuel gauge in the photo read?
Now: 0.125
